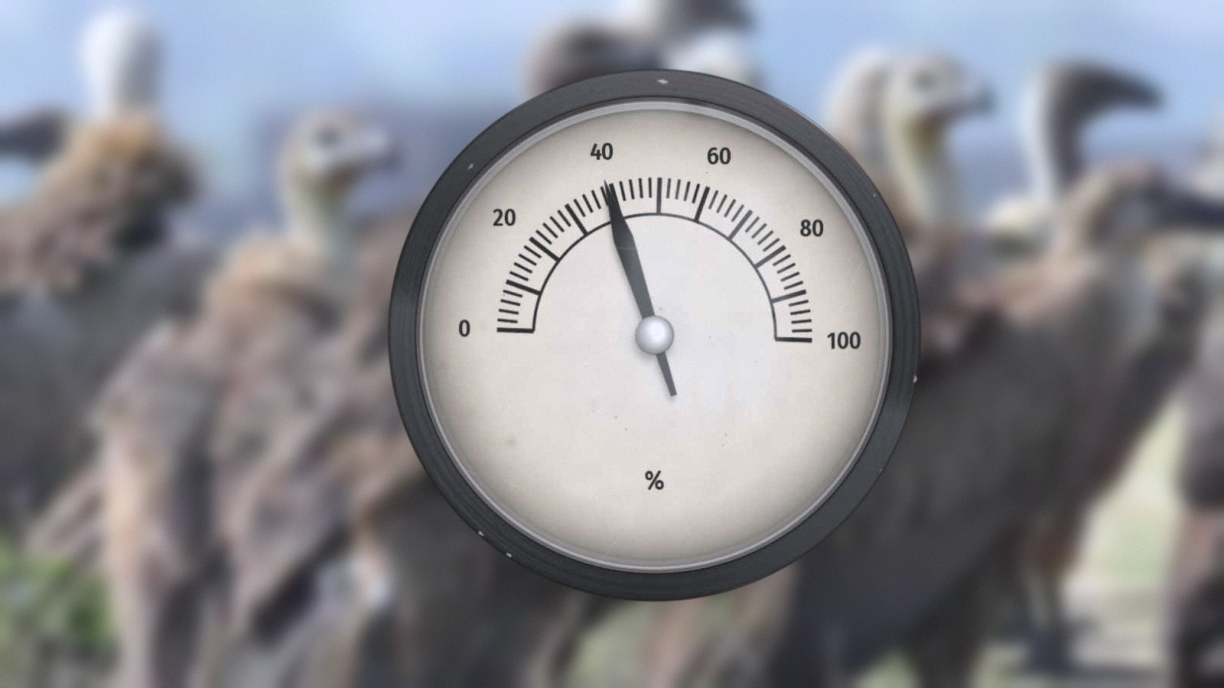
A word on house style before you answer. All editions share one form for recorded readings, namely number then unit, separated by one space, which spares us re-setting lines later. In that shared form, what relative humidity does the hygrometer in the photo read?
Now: 39 %
